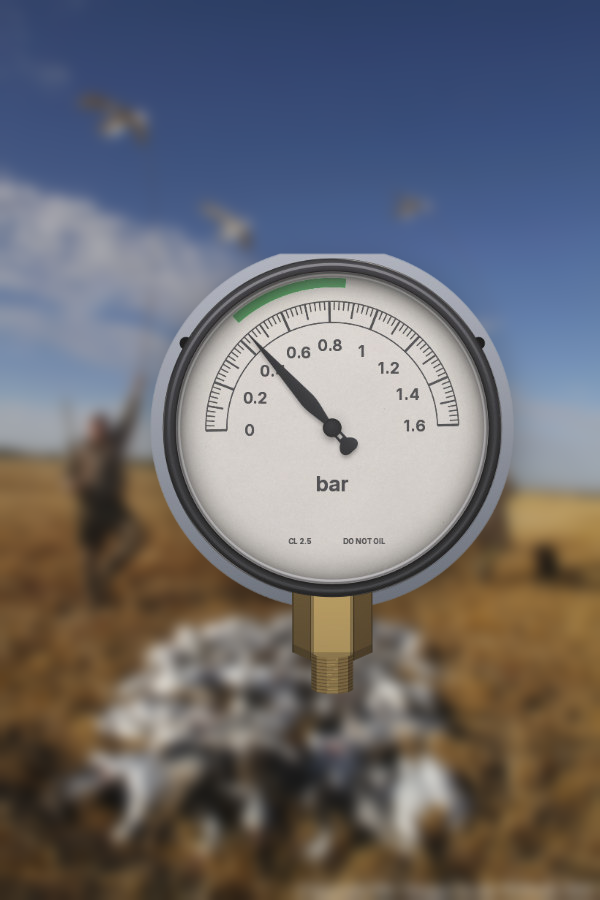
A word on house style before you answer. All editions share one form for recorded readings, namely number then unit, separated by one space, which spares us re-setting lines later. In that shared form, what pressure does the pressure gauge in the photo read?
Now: 0.44 bar
